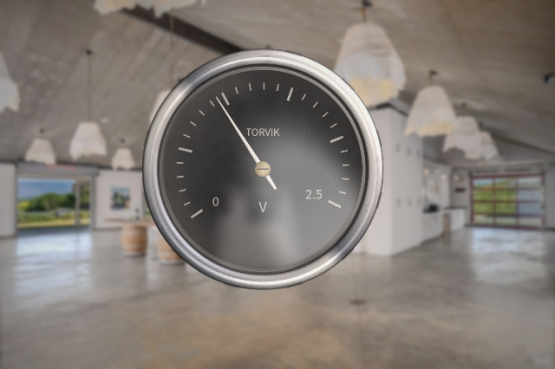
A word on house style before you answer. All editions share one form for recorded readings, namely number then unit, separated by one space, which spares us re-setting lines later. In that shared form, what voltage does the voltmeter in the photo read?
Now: 0.95 V
